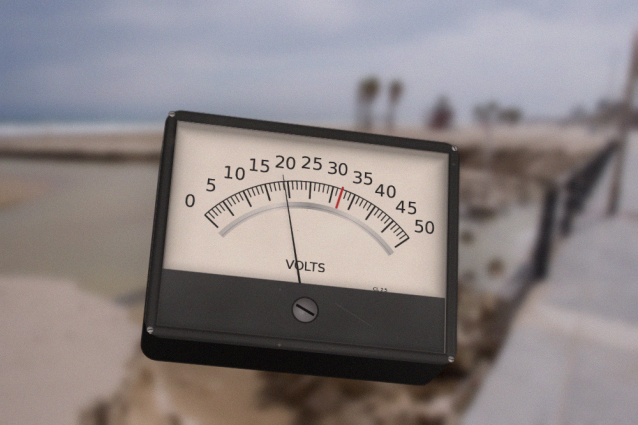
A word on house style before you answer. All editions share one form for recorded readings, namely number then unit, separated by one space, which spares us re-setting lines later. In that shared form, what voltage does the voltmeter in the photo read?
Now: 19 V
